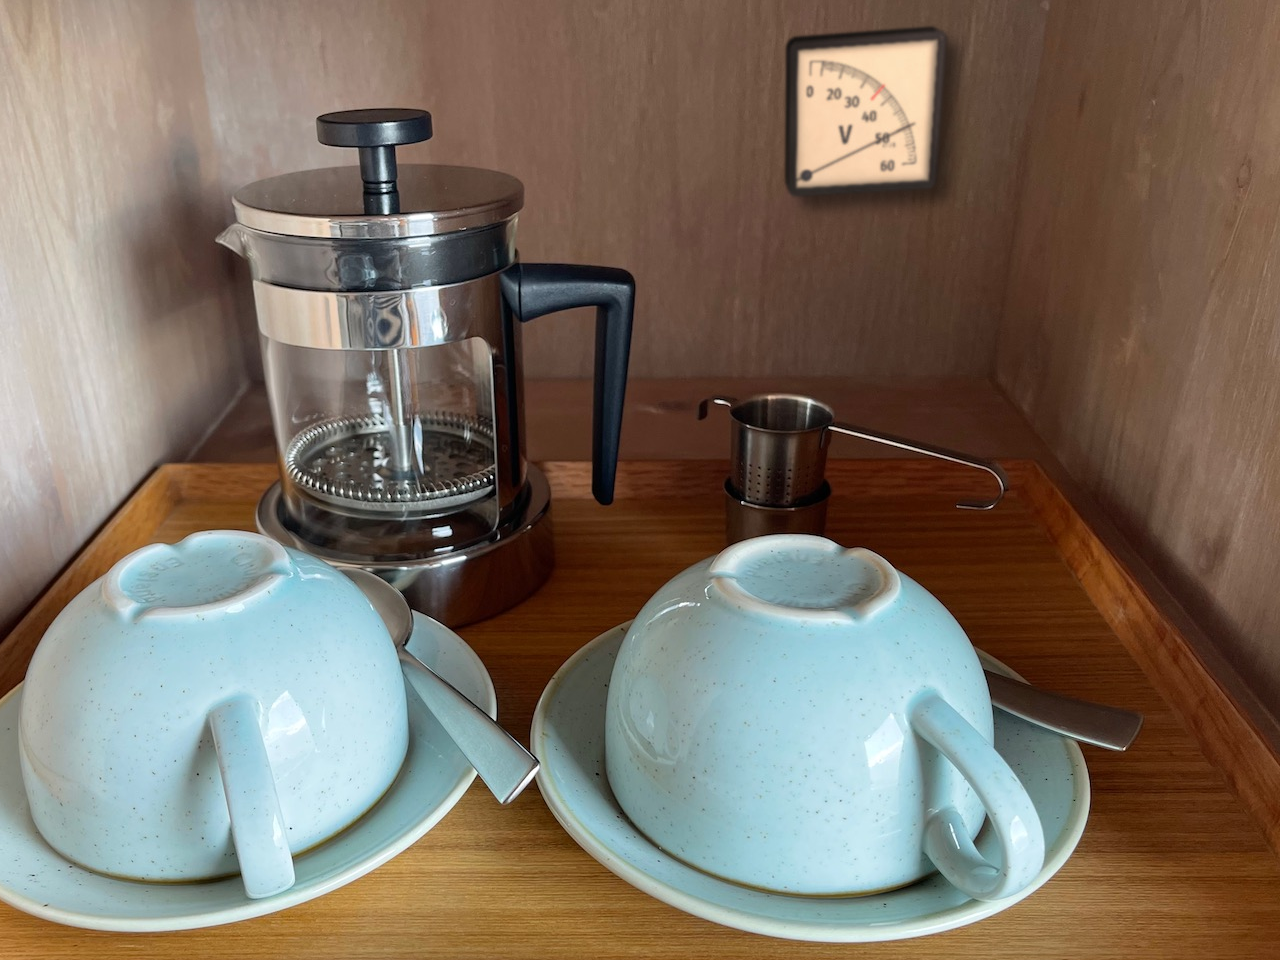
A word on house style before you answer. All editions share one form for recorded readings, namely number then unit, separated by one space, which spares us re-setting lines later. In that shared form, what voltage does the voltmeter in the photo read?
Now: 50 V
